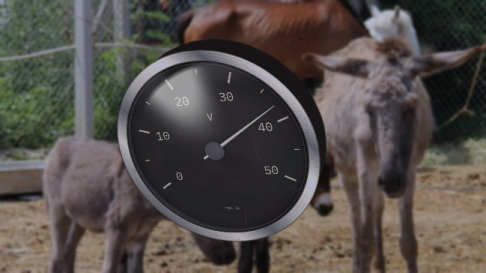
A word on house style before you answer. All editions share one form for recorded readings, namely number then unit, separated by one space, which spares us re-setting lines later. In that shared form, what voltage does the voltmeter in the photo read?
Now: 37.5 V
